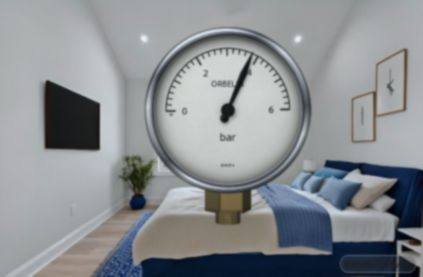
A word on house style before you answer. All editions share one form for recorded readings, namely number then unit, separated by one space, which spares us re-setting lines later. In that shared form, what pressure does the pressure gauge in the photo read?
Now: 3.8 bar
